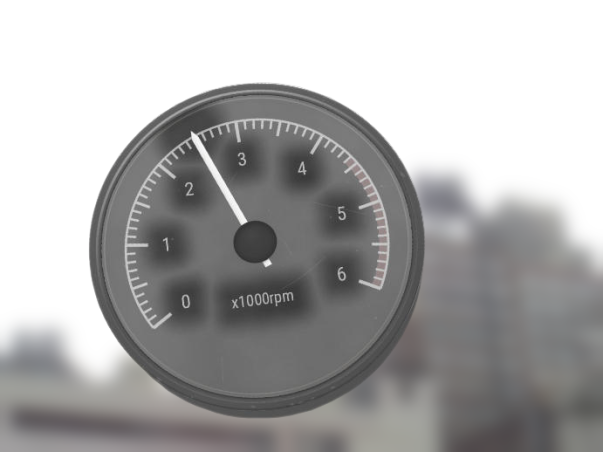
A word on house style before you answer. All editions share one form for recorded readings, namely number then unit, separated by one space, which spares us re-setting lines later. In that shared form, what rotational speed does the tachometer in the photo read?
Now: 2500 rpm
